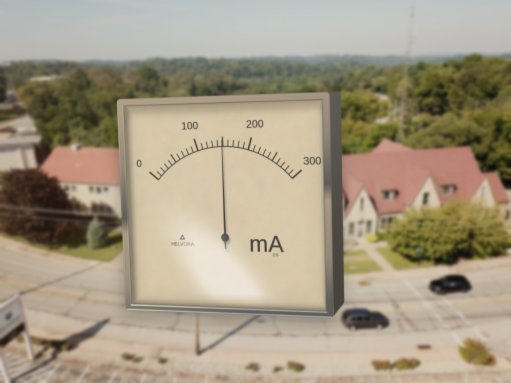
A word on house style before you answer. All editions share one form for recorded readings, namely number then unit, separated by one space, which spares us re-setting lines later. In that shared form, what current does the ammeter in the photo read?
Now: 150 mA
